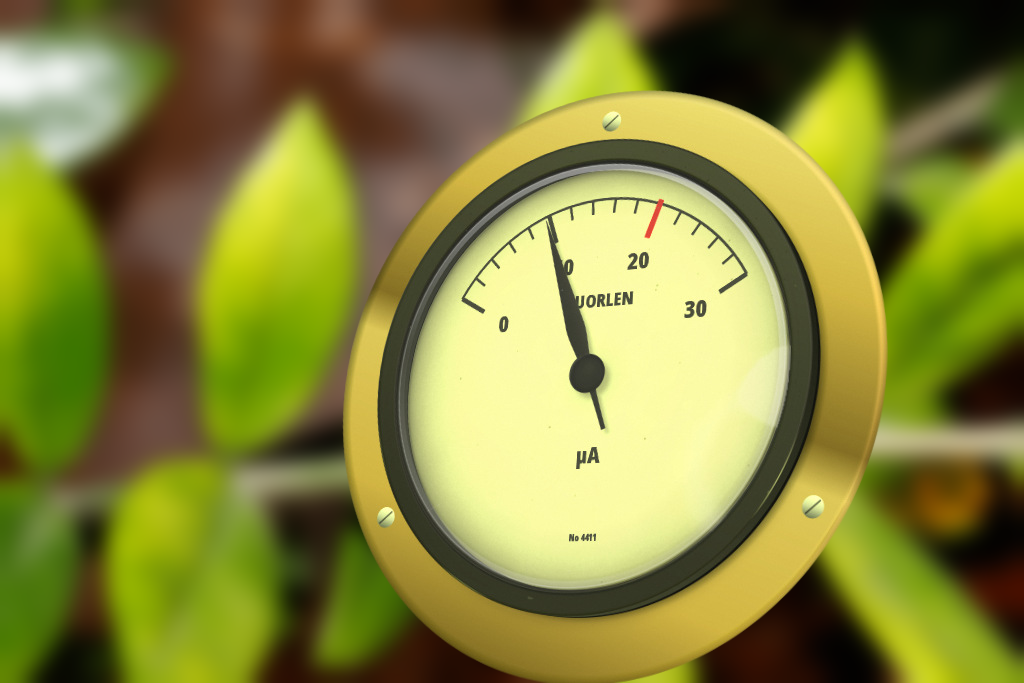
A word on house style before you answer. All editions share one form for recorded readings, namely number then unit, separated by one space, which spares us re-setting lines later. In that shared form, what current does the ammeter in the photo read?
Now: 10 µA
